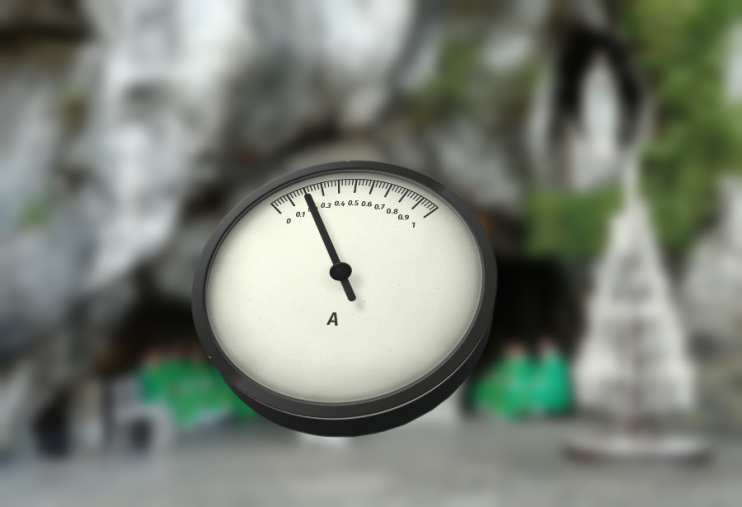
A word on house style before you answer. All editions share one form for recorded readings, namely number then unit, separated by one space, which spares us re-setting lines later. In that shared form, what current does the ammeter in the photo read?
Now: 0.2 A
